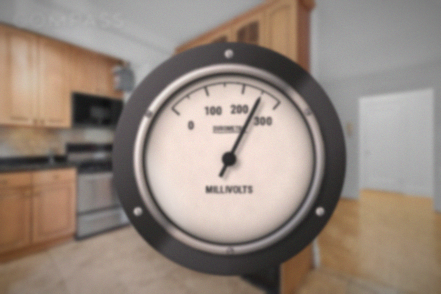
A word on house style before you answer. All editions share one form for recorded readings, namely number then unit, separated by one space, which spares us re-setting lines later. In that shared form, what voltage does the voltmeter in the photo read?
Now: 250 mV
